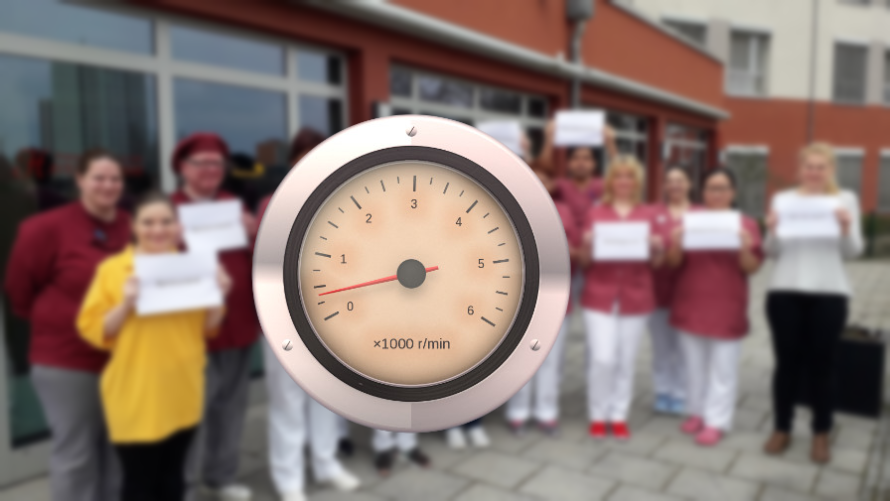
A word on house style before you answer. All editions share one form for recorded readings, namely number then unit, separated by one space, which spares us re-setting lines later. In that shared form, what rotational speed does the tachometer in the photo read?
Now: 375 rpm
